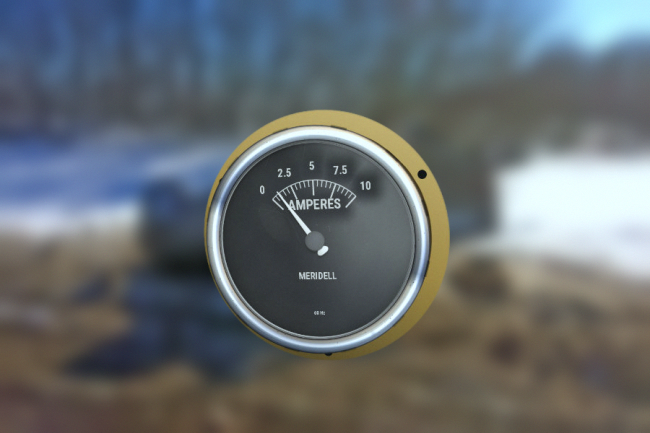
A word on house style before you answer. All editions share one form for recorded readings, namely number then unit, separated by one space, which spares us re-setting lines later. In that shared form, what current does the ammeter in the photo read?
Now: 1 A
